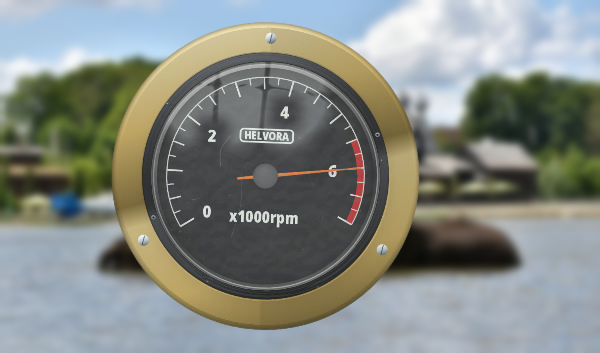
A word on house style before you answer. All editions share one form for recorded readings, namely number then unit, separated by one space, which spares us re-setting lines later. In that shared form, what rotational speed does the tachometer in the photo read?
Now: 6000 rpm
